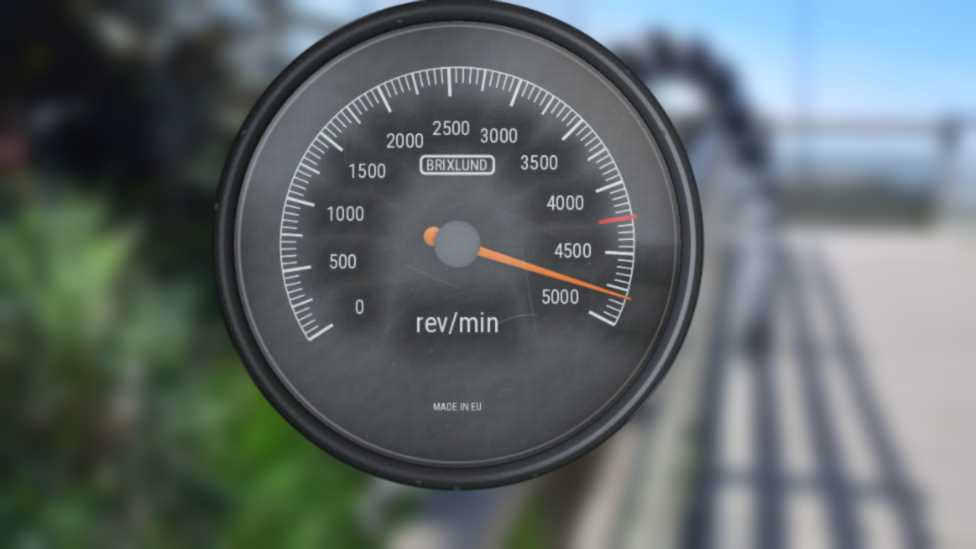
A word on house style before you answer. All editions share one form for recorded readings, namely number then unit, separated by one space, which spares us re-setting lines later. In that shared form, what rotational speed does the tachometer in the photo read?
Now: 4800 rpm
